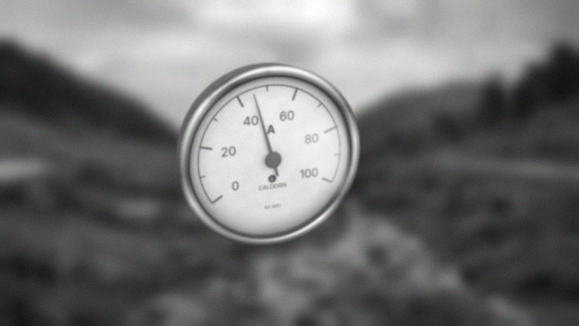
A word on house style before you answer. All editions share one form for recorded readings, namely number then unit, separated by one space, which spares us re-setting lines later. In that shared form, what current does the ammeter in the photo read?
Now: 45 A
